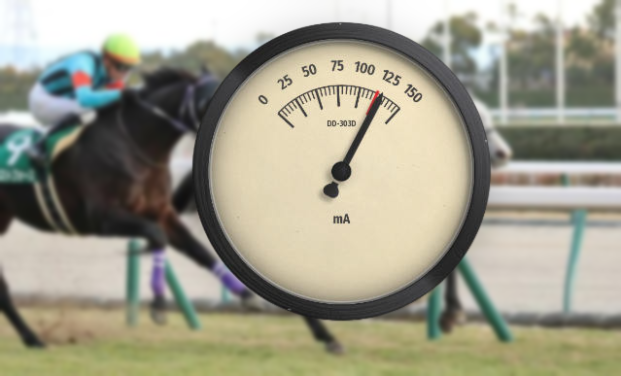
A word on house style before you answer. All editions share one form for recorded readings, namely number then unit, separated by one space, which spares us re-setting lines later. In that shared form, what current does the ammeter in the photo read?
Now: 125 mA
